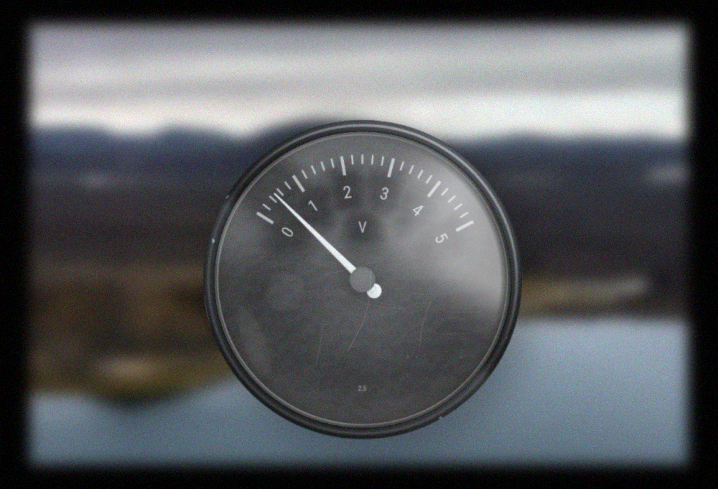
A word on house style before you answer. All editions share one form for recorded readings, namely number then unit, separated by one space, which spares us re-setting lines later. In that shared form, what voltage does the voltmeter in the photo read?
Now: 0.5 V
